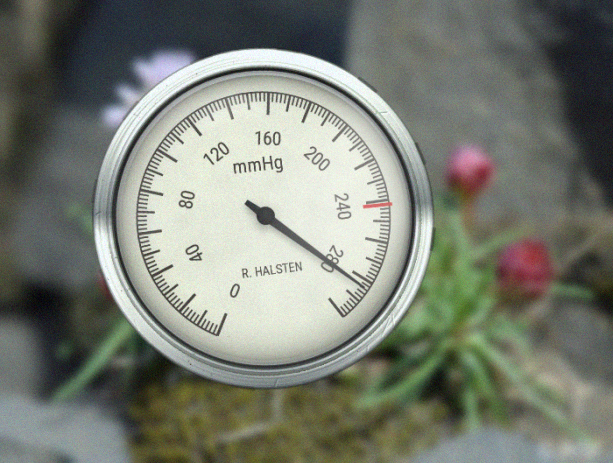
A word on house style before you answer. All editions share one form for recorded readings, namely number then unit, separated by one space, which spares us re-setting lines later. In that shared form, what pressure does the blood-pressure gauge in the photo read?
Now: 284 mmHg
